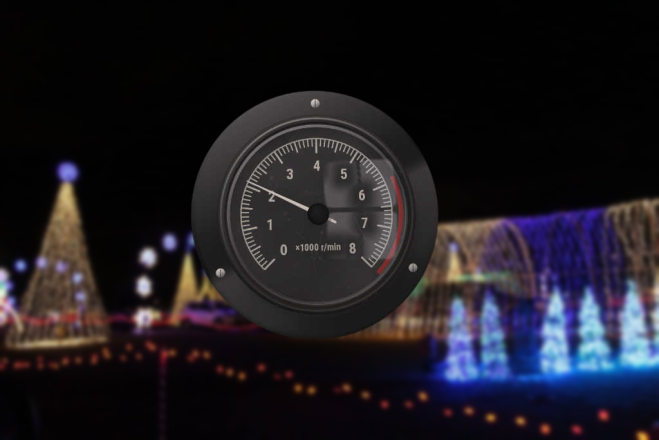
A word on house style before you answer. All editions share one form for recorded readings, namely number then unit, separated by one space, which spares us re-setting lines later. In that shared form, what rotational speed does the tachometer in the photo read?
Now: 2100 rpm
